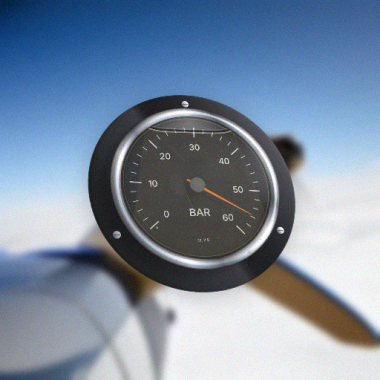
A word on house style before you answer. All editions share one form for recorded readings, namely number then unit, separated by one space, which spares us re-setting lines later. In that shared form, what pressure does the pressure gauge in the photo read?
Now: 56 bar
